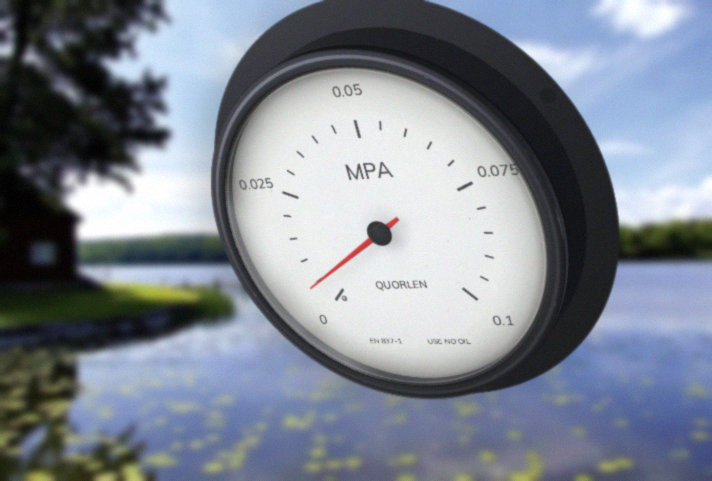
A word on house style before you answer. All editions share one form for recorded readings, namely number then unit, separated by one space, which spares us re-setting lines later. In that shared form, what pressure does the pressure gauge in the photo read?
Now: 0.005 MPa
